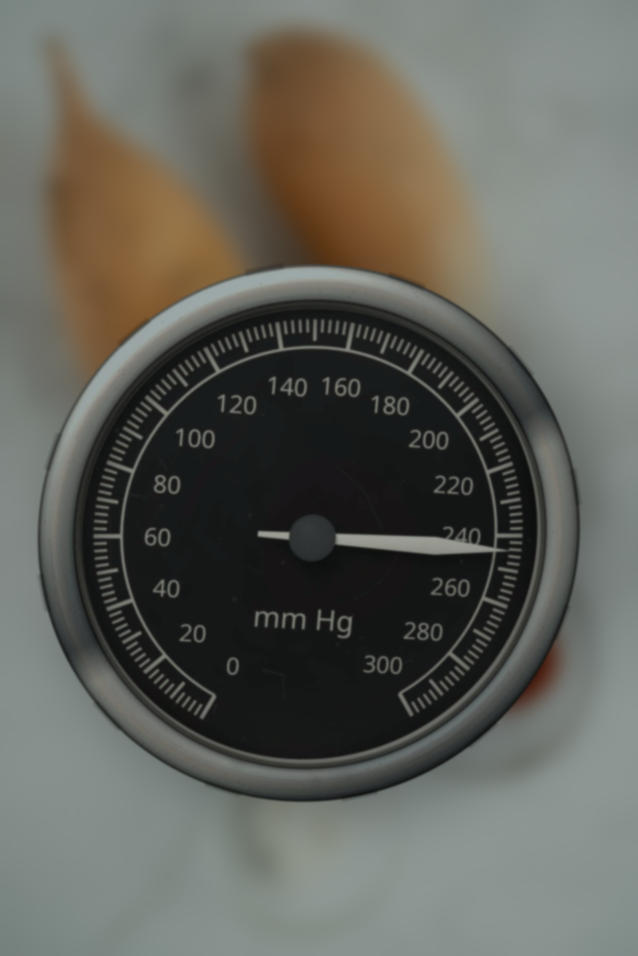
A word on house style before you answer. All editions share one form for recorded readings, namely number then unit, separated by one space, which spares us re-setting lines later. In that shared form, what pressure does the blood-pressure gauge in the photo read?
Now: 244 mmHg
